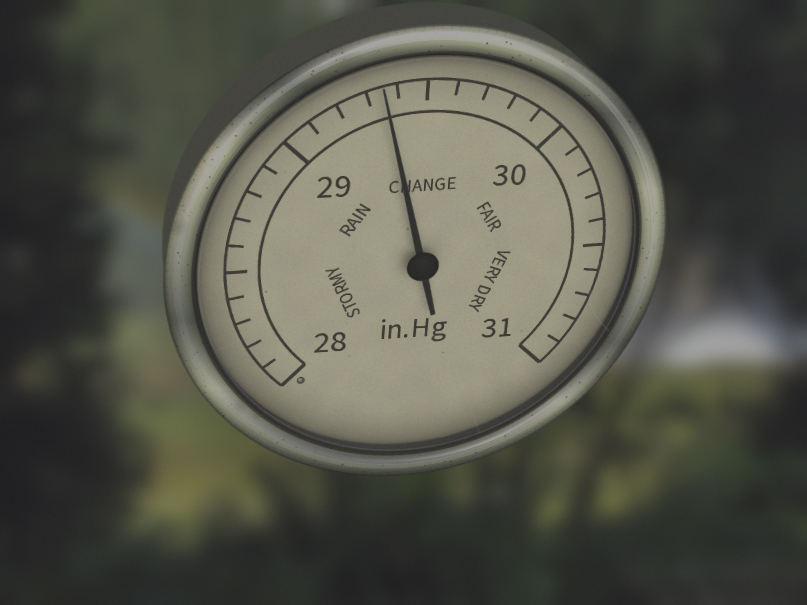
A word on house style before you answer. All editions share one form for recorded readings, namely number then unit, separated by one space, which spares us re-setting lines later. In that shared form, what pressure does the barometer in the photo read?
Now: 29.35 inHg
